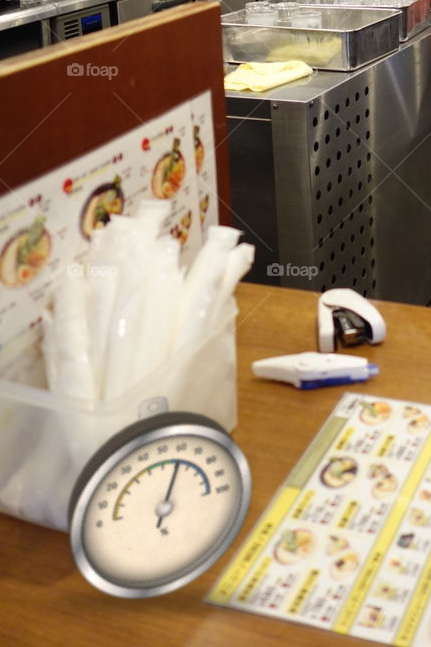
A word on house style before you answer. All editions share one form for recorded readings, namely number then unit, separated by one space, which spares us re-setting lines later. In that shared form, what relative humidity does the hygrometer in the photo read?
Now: 60 %
